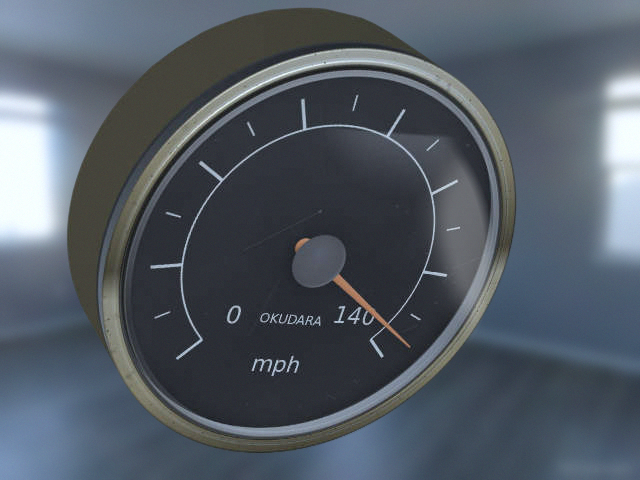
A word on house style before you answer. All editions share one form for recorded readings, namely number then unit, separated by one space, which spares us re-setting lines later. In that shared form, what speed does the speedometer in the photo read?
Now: 135 mph
